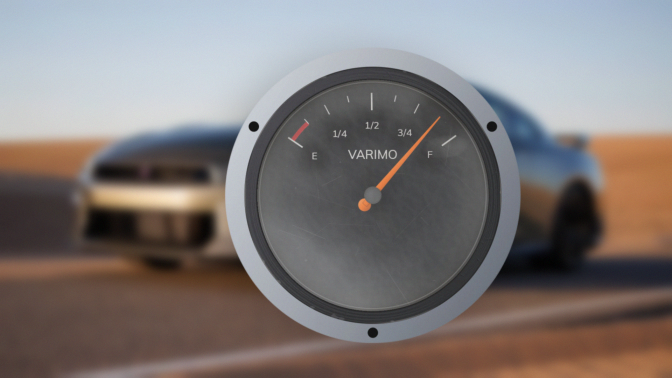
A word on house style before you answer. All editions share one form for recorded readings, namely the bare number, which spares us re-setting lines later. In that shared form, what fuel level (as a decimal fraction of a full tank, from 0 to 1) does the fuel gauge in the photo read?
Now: 0.875
